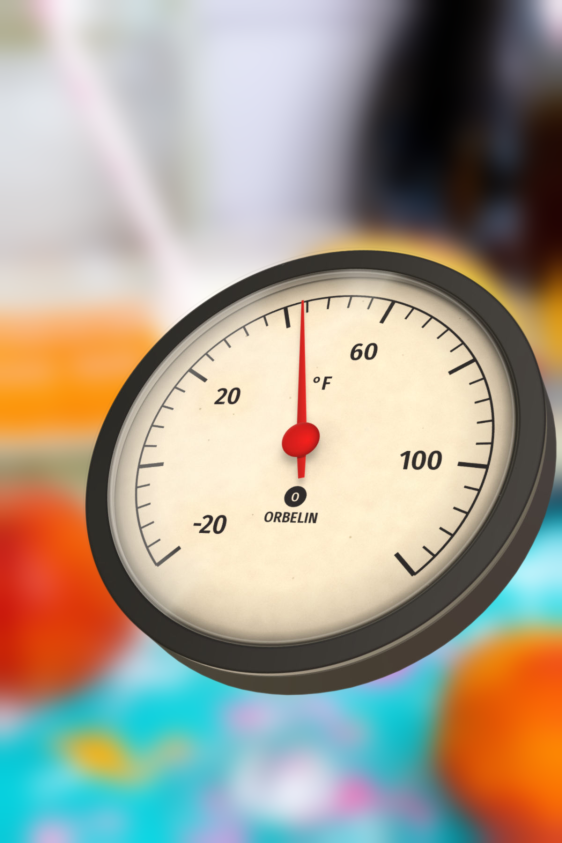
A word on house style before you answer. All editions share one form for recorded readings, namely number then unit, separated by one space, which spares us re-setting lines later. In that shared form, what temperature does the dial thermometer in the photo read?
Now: 44 °F
